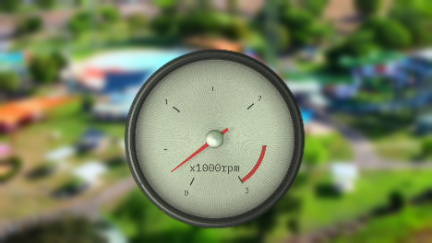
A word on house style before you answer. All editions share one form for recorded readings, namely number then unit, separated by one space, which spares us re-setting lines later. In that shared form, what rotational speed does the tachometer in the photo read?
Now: 250 rpm
